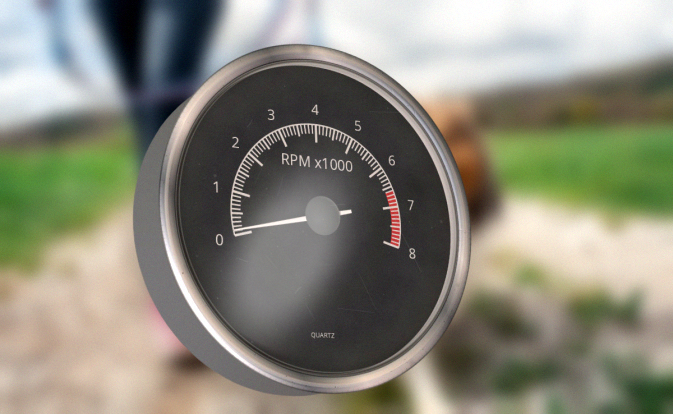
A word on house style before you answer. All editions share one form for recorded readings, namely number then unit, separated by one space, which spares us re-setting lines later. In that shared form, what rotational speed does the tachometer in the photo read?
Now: 100 rpm
